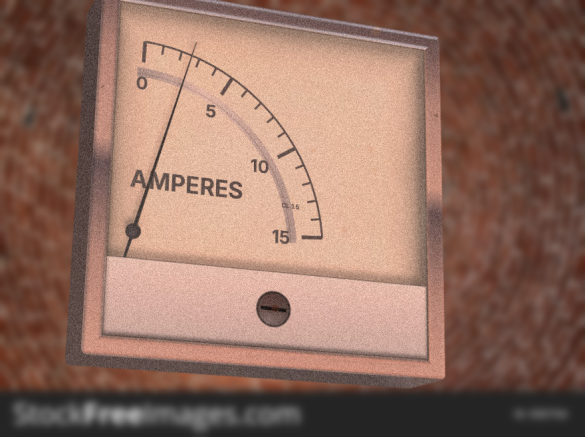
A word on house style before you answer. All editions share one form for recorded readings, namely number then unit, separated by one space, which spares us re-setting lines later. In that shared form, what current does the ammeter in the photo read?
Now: 2.5 A
